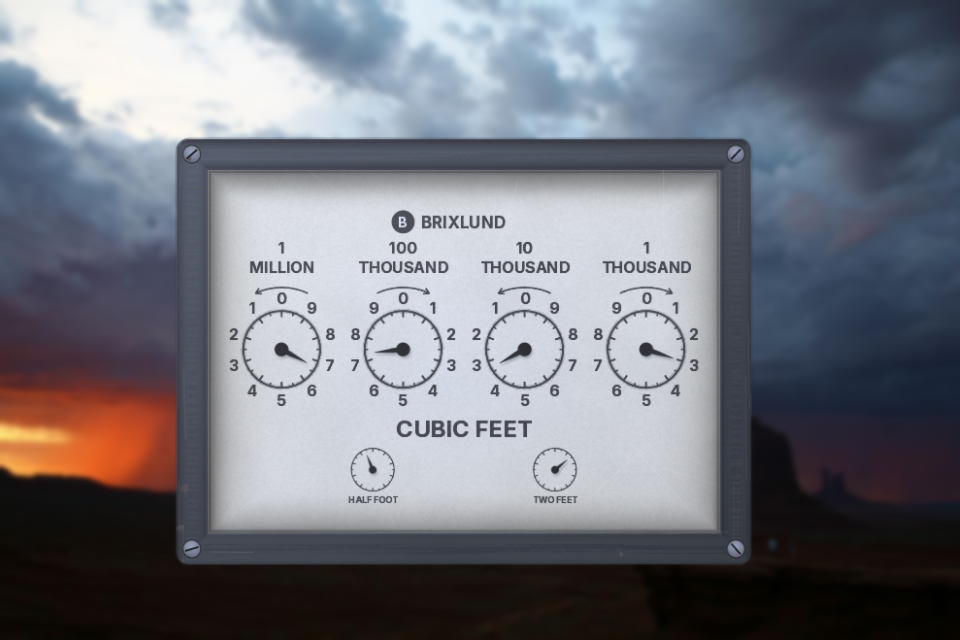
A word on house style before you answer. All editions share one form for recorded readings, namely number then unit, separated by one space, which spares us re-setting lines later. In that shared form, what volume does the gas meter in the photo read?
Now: 673300 ft³
